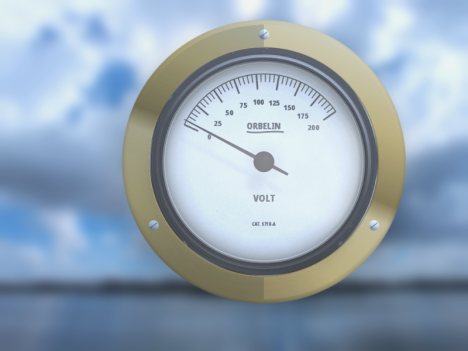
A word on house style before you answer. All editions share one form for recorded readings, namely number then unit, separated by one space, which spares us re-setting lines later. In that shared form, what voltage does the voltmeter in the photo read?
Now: 5 V
